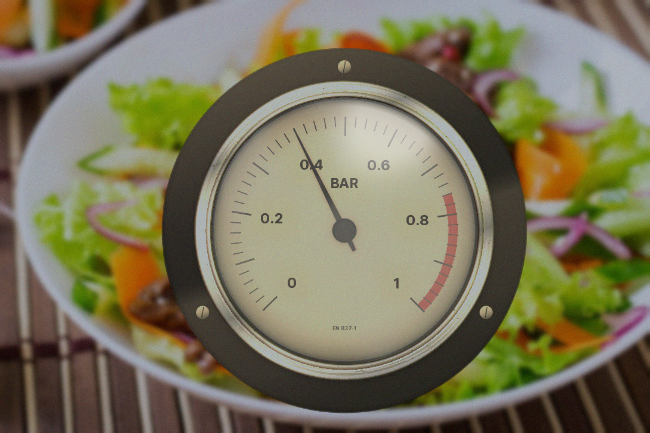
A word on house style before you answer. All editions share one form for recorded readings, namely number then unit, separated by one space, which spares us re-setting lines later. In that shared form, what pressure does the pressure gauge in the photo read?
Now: 0.4 bar
